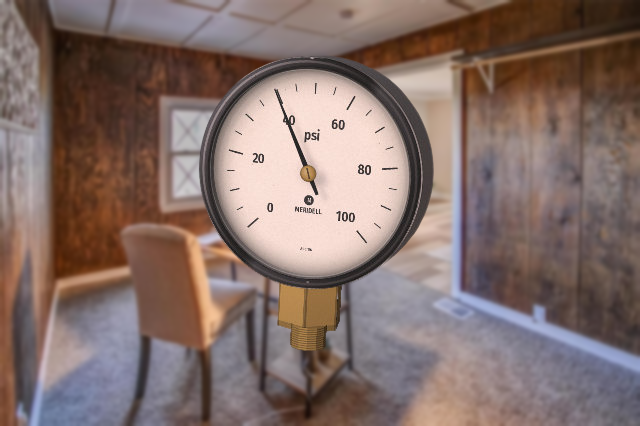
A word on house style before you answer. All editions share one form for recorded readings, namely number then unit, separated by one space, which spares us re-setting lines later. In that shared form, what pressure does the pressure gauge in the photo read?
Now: 40 psi
